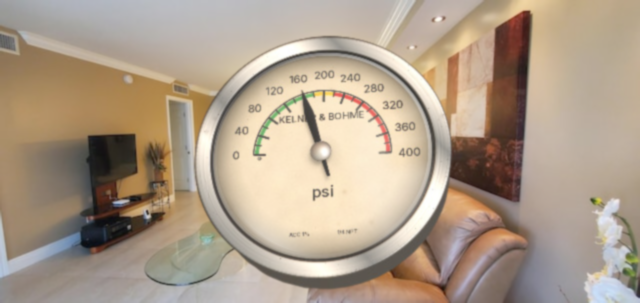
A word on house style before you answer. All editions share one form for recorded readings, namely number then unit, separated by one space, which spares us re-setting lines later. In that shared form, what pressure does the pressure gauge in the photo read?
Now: 160 psi
